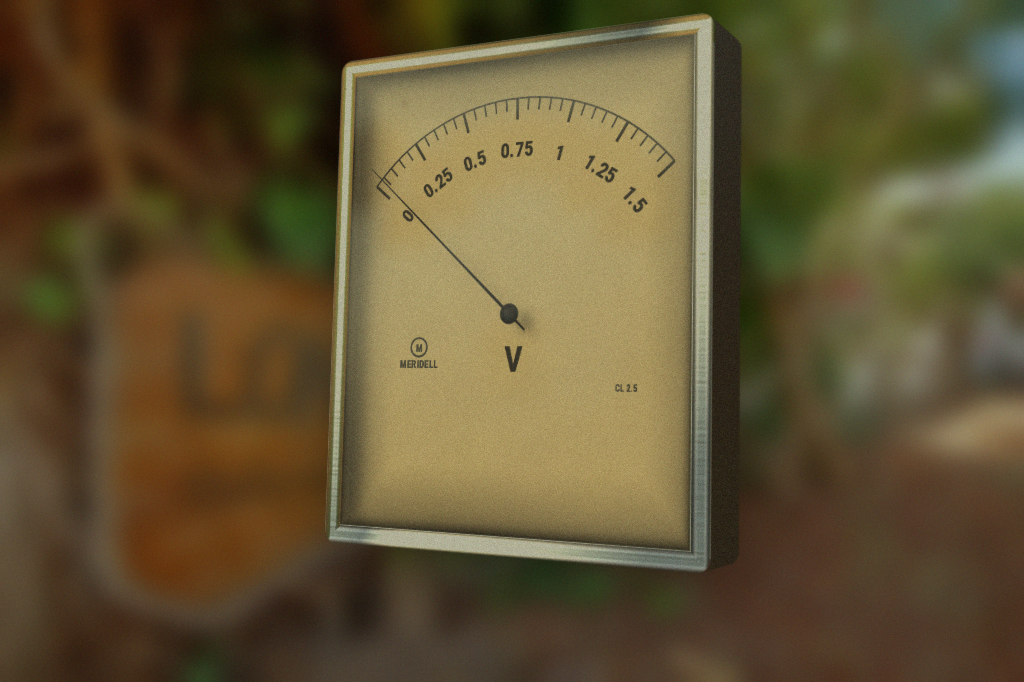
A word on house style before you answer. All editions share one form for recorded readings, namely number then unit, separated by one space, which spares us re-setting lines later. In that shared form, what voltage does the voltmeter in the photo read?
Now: 0.05 V
